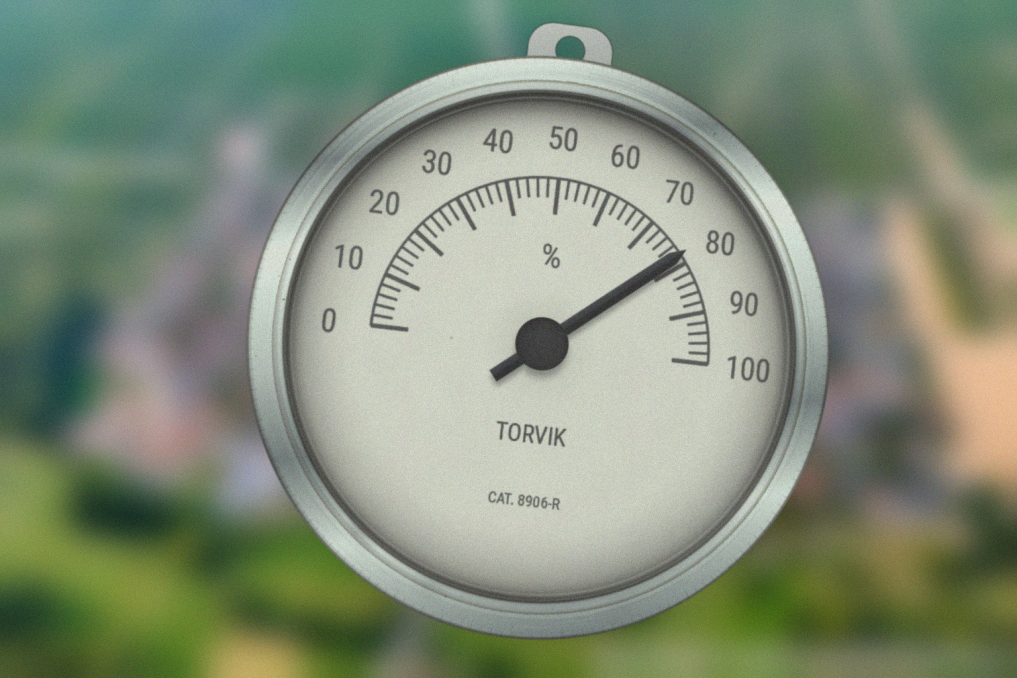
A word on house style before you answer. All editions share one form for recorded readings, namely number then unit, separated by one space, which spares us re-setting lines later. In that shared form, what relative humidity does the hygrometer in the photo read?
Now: 78 %
